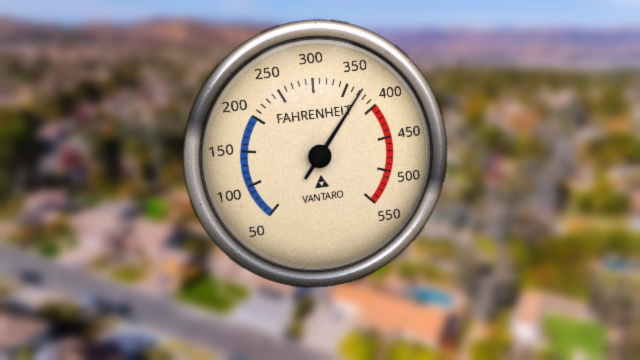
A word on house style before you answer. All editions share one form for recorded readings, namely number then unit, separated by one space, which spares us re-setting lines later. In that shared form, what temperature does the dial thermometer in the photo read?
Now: 370 °F
